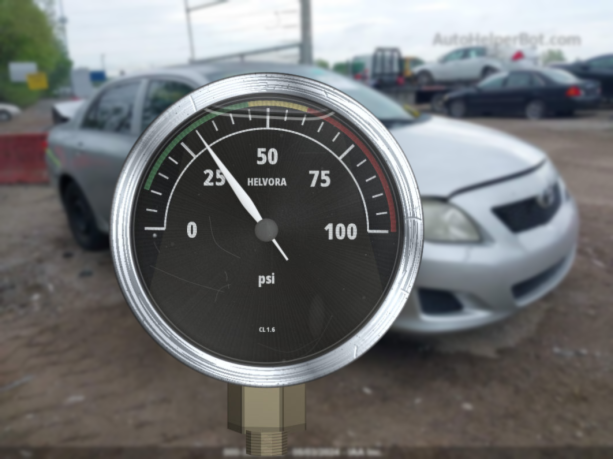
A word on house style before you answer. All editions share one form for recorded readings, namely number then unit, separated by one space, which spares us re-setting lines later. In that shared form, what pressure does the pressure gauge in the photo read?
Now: 30 psi
